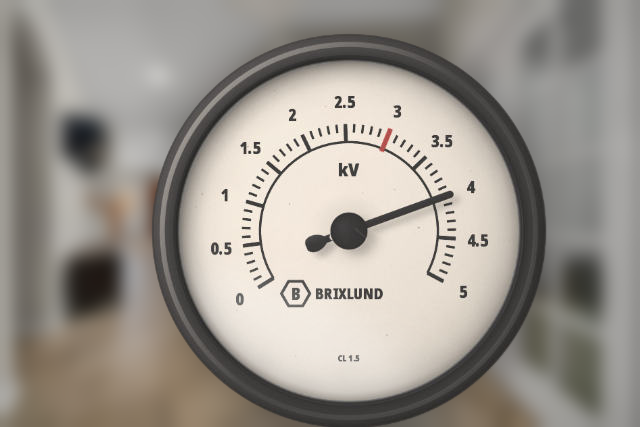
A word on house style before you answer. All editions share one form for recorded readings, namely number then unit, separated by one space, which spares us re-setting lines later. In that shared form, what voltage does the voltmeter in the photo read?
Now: 4 kV
